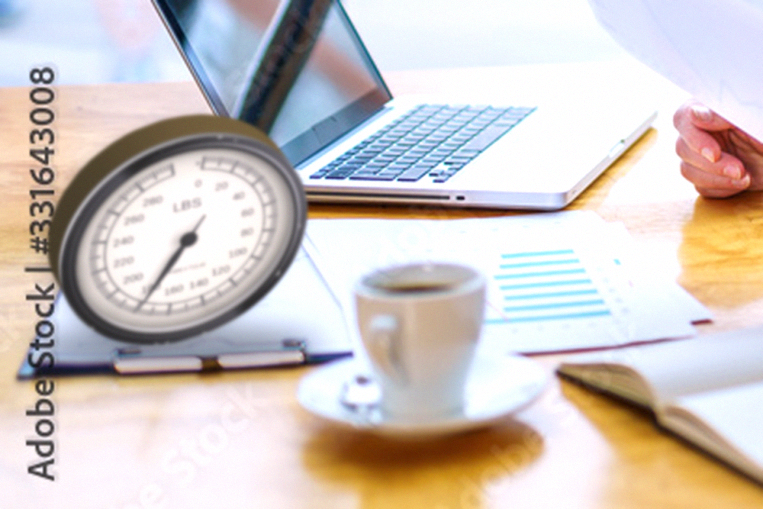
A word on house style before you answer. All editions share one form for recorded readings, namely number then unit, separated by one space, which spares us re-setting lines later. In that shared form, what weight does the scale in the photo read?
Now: 180 lb
